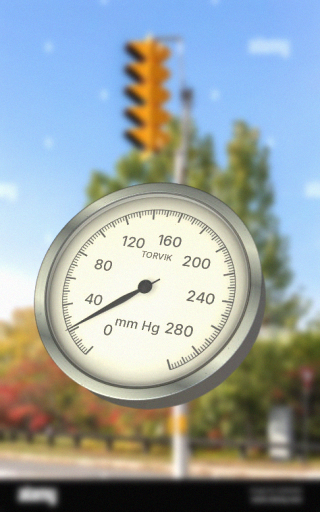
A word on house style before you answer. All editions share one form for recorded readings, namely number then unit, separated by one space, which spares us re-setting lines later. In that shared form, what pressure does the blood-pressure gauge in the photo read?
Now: 20 mmHg
